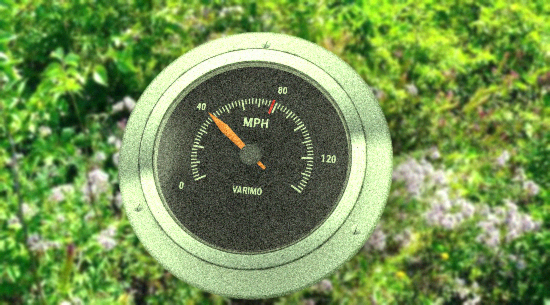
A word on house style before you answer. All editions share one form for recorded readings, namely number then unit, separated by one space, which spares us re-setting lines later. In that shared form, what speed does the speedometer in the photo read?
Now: 40 mph
